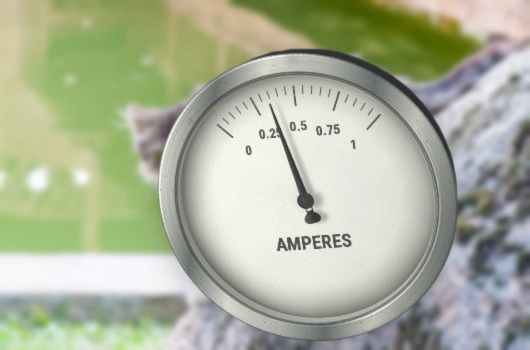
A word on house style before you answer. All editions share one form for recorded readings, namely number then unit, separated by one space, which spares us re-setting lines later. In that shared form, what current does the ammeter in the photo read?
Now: 0.35 A
